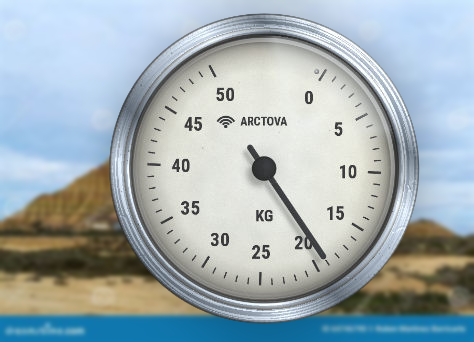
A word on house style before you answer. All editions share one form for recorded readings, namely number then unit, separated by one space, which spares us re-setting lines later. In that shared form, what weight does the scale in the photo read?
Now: 19 kg
